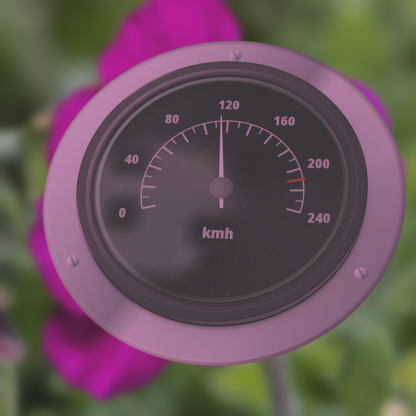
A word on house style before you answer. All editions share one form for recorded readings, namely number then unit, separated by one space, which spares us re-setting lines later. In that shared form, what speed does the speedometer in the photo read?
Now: 115 km/h
